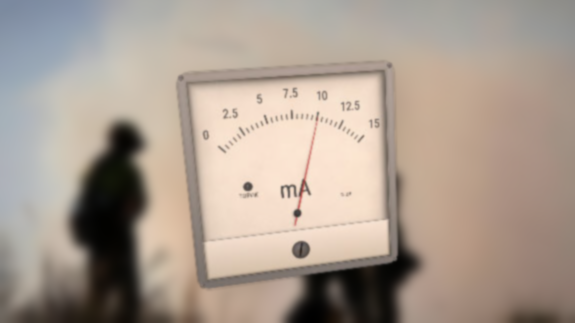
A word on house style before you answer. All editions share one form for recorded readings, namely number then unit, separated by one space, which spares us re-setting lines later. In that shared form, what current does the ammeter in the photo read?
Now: 10 mA
